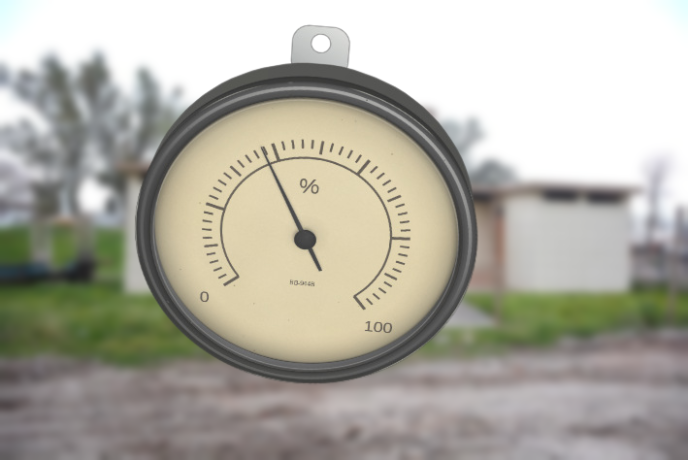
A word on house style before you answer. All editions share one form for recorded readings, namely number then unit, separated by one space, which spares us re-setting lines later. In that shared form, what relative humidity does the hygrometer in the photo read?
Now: 38 %
